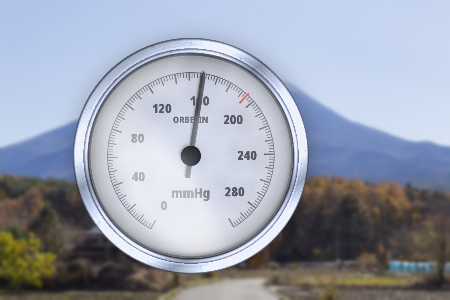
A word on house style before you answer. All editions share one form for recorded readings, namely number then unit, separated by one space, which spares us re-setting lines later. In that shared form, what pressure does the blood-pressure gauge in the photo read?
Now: 160 mmHg
